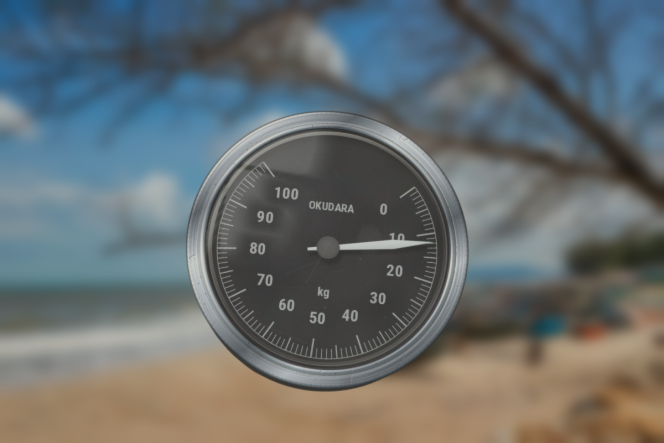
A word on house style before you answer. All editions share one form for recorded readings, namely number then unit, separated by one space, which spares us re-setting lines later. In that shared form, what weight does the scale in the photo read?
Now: 12 kg
